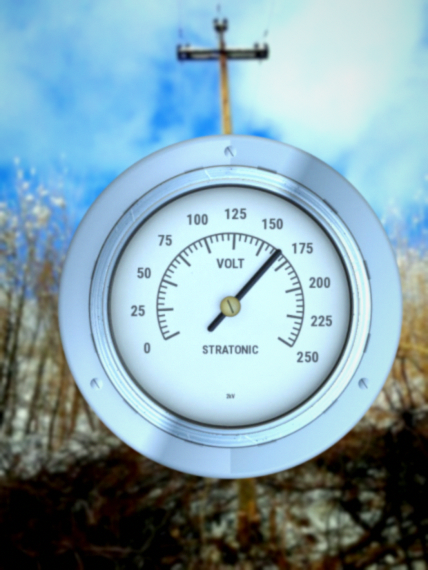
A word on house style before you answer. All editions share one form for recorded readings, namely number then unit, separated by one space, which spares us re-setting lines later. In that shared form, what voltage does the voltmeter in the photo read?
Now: 165 V
